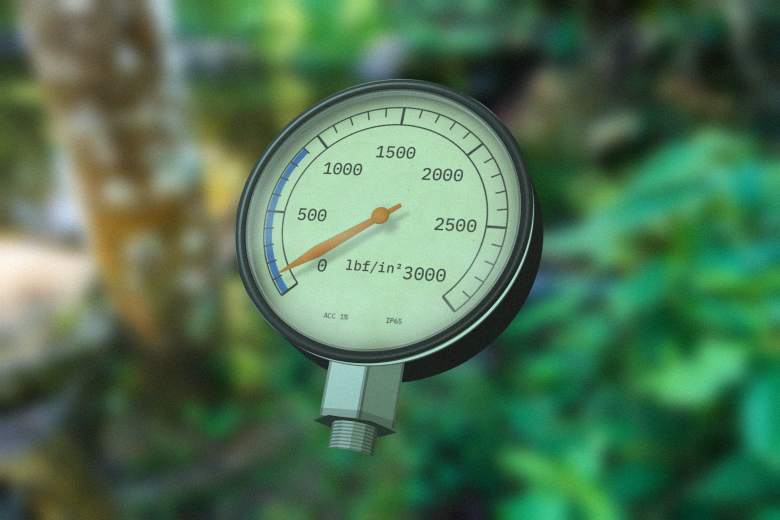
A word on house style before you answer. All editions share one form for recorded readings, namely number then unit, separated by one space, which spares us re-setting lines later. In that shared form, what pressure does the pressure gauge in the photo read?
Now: 100 psi
